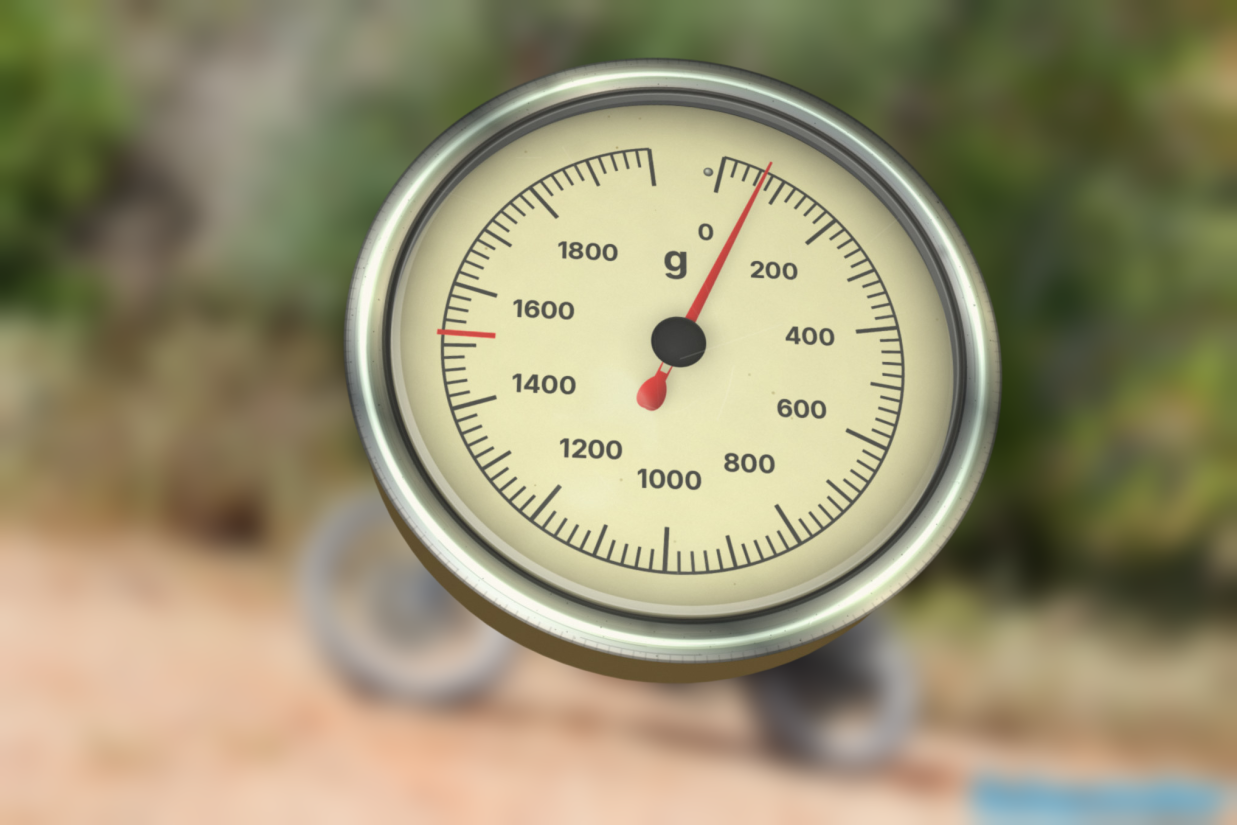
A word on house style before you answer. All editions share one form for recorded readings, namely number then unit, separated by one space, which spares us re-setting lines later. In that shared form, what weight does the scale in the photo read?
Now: 70 g
